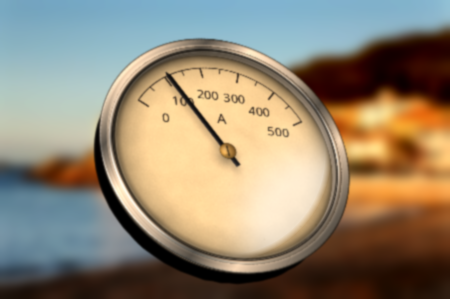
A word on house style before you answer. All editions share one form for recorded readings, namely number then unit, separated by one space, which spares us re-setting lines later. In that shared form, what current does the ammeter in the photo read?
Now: 100 A
